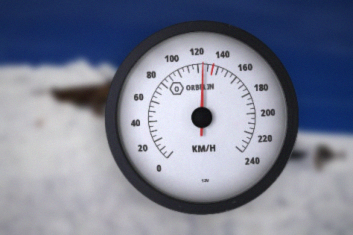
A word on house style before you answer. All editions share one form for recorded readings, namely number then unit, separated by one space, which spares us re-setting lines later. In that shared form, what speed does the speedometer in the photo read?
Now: 125 km/h
